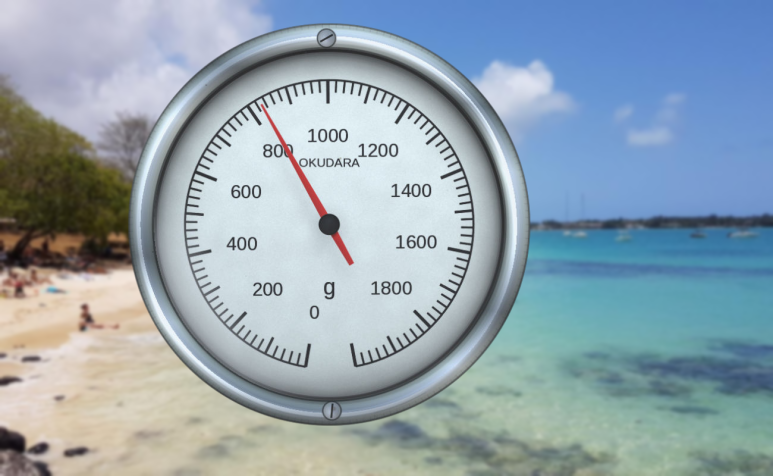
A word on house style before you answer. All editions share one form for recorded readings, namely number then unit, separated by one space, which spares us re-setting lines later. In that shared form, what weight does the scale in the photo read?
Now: 830 g
